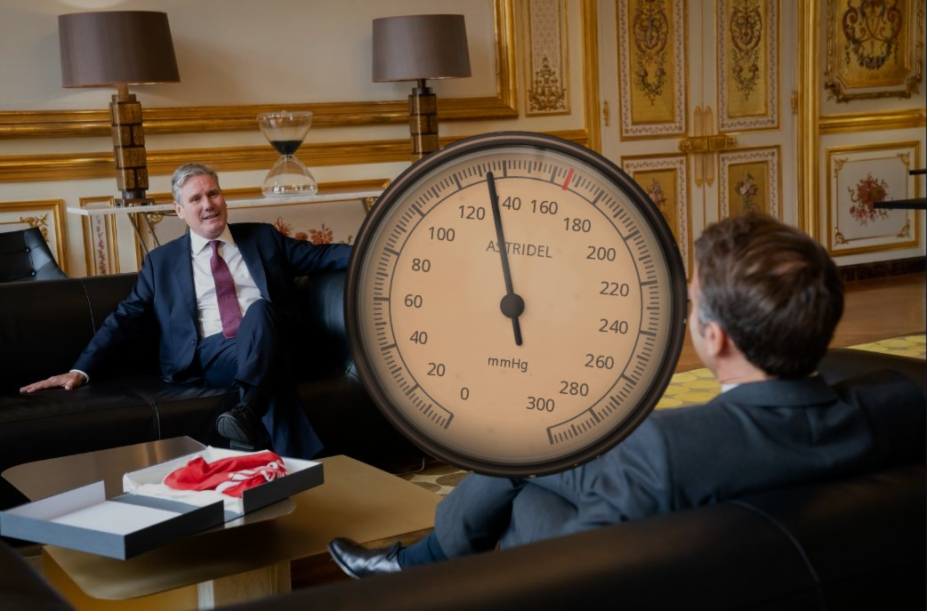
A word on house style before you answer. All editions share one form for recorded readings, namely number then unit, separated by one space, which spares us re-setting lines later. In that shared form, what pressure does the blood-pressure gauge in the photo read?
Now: 134 mmHg
